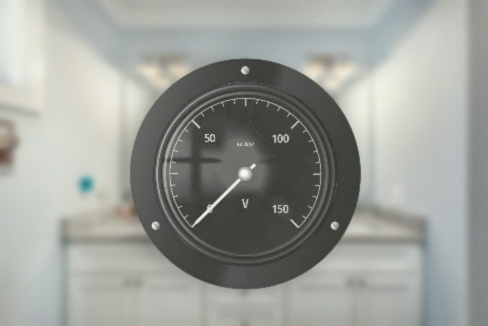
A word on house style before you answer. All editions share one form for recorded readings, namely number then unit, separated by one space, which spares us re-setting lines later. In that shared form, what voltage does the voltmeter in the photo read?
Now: 0 V
